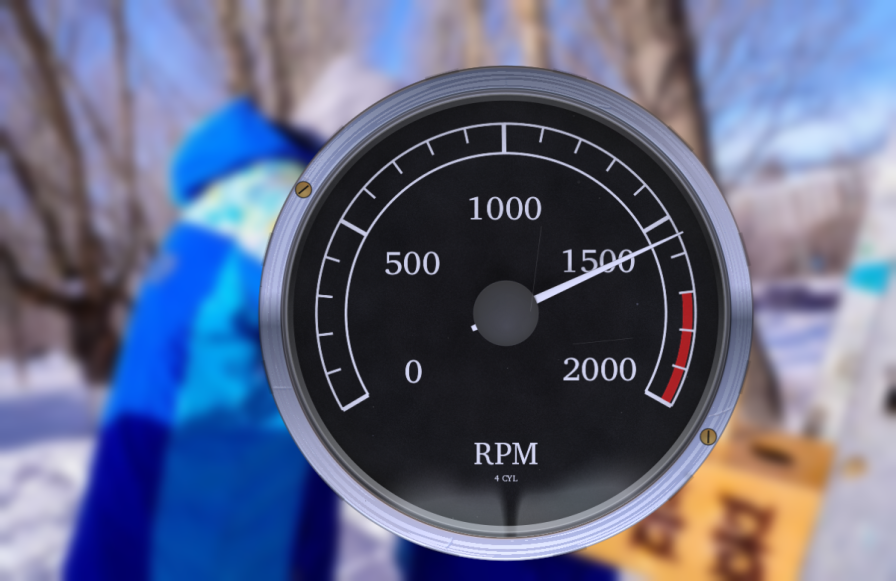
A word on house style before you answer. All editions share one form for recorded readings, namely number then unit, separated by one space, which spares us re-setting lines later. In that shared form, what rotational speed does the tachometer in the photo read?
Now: 1550 rpm
